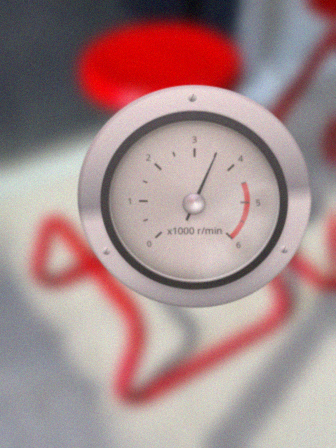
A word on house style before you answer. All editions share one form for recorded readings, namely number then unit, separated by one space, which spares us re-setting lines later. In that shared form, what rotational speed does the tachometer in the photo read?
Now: 3500 rpm
